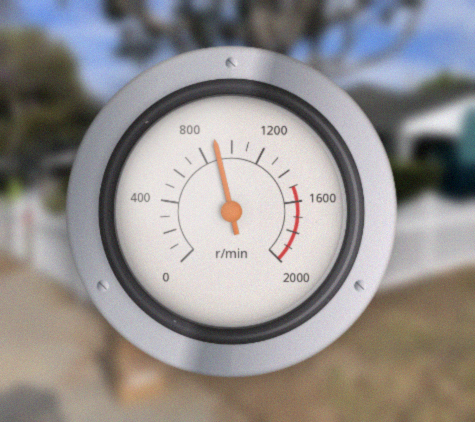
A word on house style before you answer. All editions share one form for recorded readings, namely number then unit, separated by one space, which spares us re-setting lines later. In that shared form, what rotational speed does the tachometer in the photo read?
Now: 900 rpm
